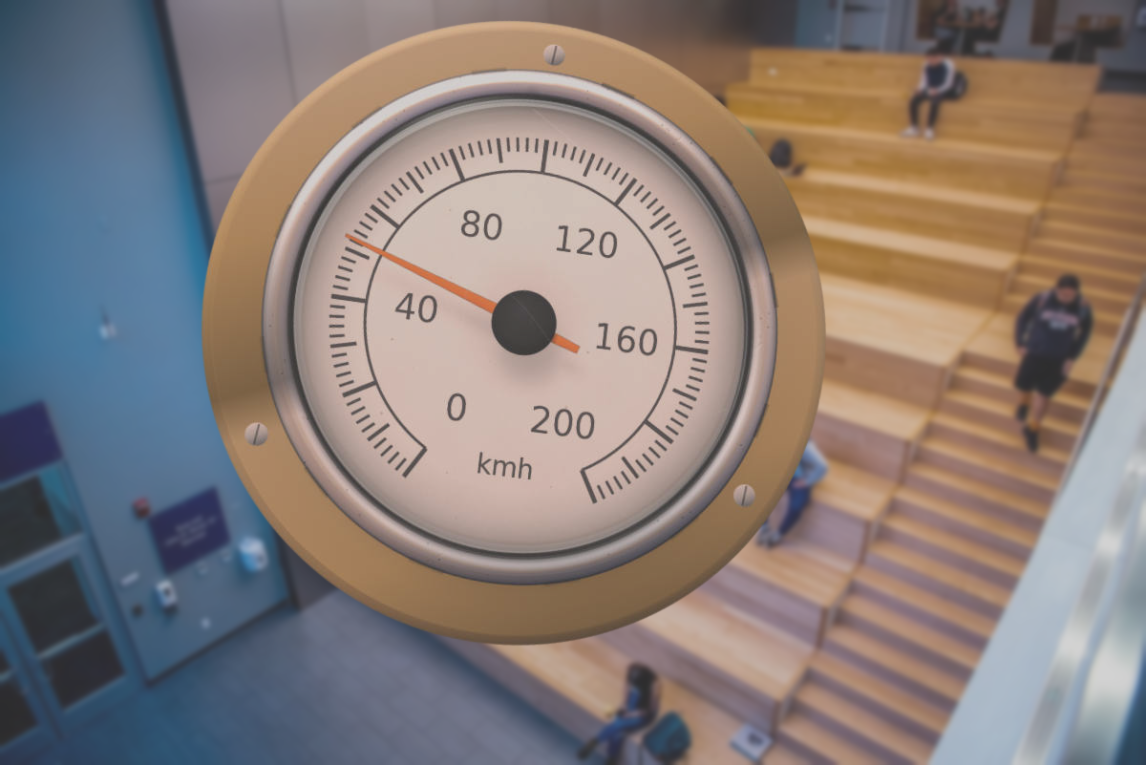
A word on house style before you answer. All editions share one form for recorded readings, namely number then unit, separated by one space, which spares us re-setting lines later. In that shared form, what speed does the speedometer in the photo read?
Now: 52 km/h
